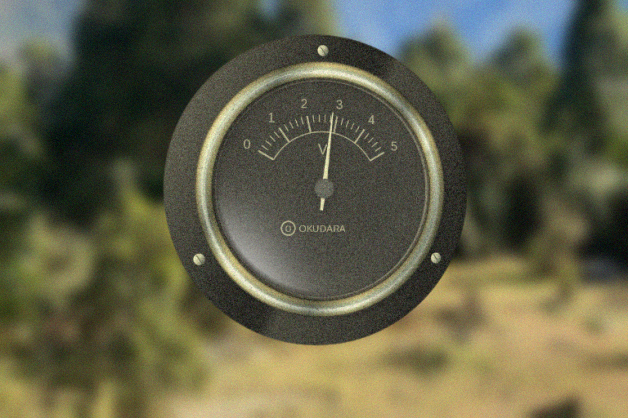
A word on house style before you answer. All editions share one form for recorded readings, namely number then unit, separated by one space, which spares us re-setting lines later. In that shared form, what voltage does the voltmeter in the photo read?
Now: 2.8 V
